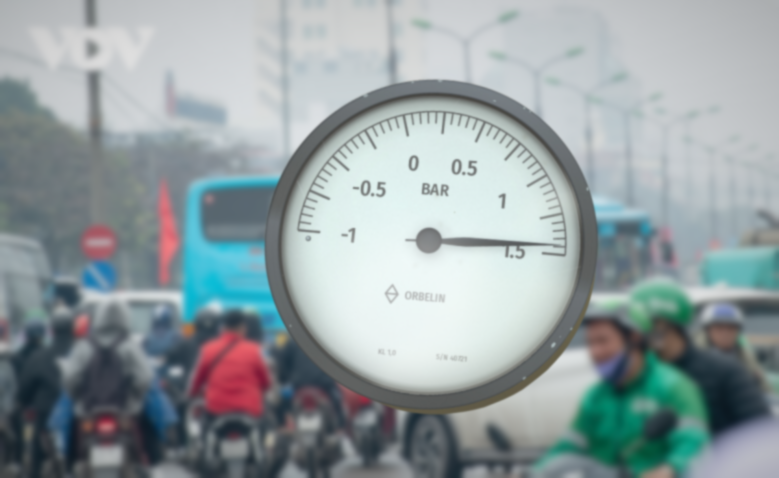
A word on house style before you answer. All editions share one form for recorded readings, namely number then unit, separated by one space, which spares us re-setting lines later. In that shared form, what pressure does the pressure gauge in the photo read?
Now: 1.45 bar
